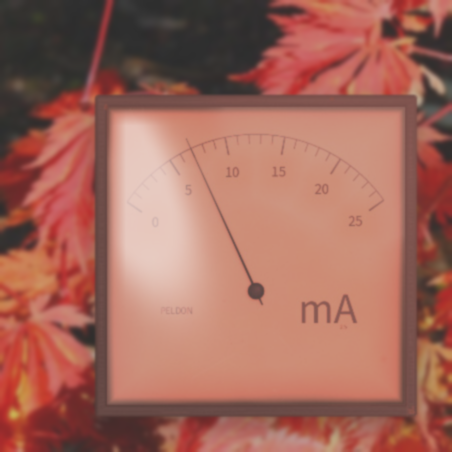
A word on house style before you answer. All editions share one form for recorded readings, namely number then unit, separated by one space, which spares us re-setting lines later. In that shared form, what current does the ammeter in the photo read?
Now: 7 mA
